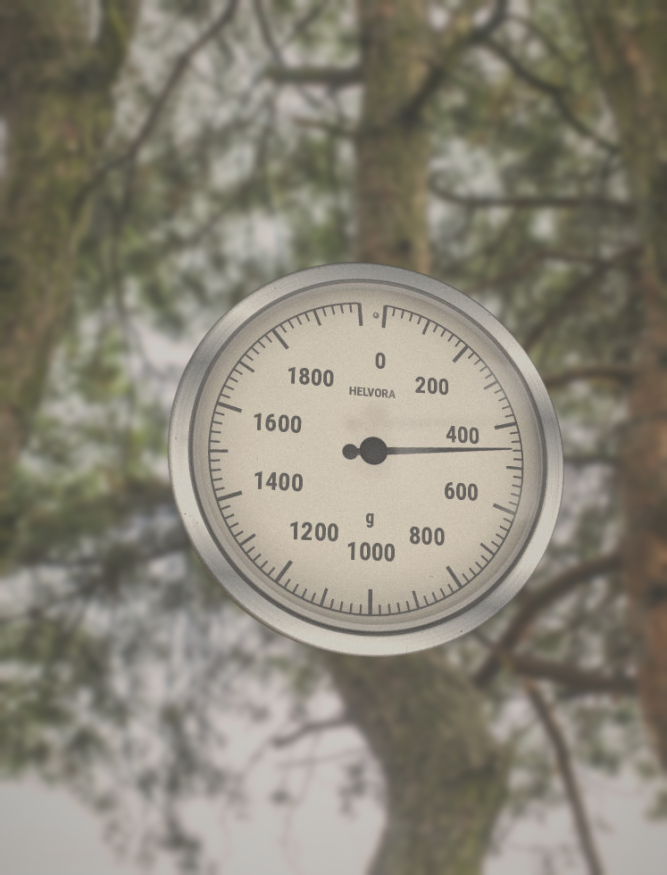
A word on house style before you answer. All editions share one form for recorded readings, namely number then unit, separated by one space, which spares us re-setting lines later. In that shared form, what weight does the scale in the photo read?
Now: 460 g
